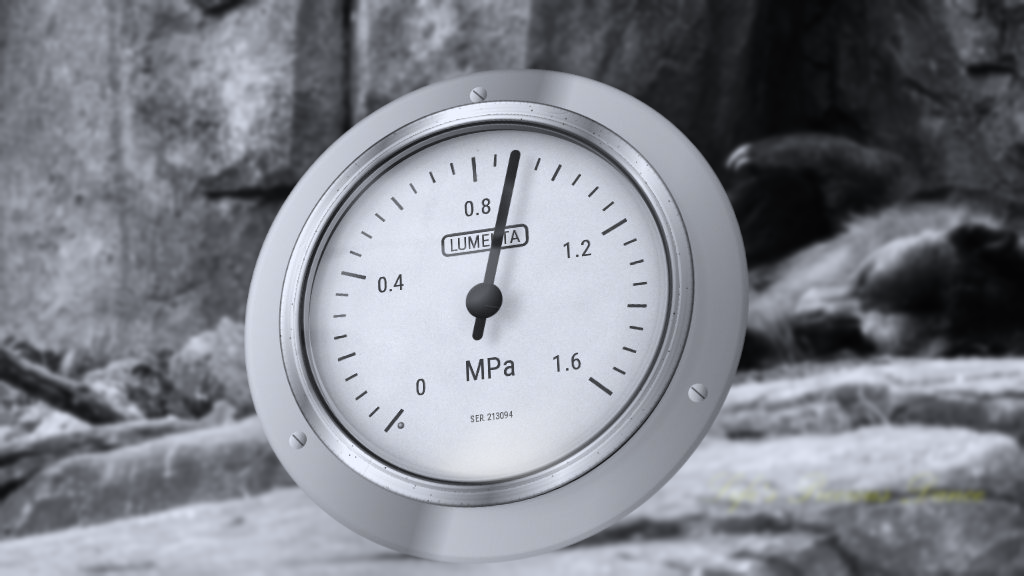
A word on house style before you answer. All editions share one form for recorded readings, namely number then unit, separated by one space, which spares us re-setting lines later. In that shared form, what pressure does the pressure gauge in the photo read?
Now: 0.9 MPa
